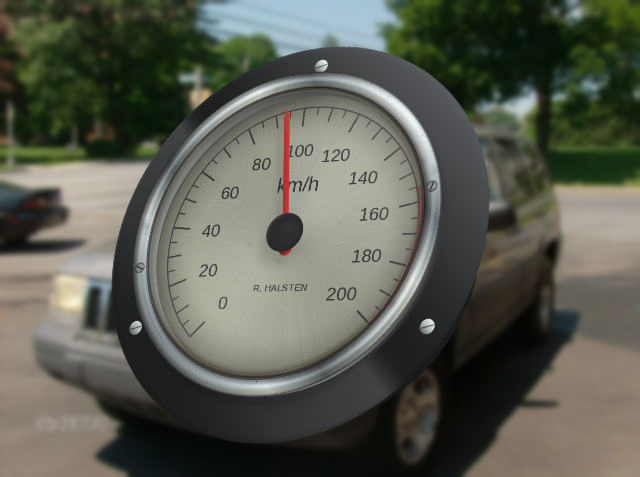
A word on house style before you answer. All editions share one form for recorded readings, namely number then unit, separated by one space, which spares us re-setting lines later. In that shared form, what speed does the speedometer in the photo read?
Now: 95 km/h
